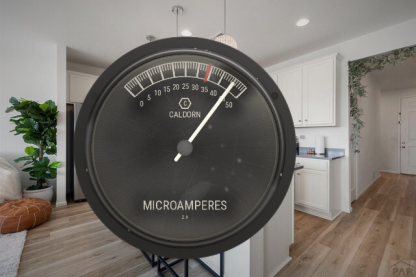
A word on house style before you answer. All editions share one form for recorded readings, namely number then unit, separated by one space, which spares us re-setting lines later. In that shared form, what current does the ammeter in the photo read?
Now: 45 µA
